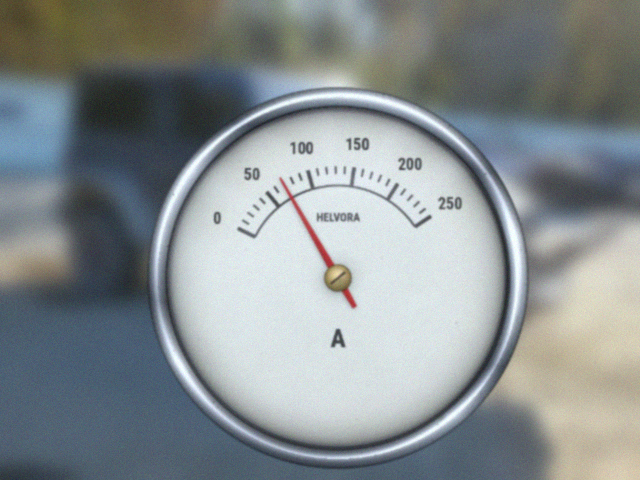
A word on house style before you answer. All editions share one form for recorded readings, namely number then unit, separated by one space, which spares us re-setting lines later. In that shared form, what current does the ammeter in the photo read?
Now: 70 A
